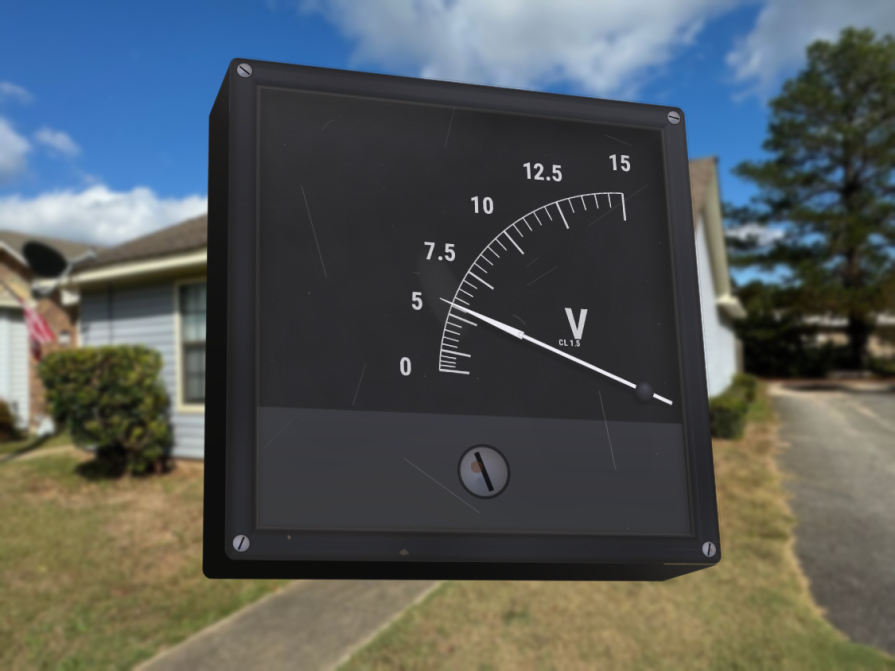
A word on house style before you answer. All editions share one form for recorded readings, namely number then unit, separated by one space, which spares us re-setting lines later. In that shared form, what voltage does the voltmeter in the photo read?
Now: 5.5 V
